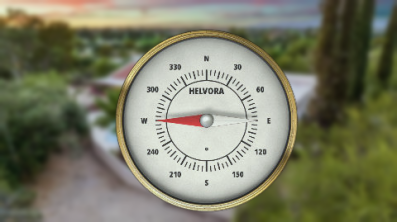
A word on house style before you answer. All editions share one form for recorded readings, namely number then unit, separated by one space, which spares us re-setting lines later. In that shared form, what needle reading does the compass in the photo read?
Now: 270 °
